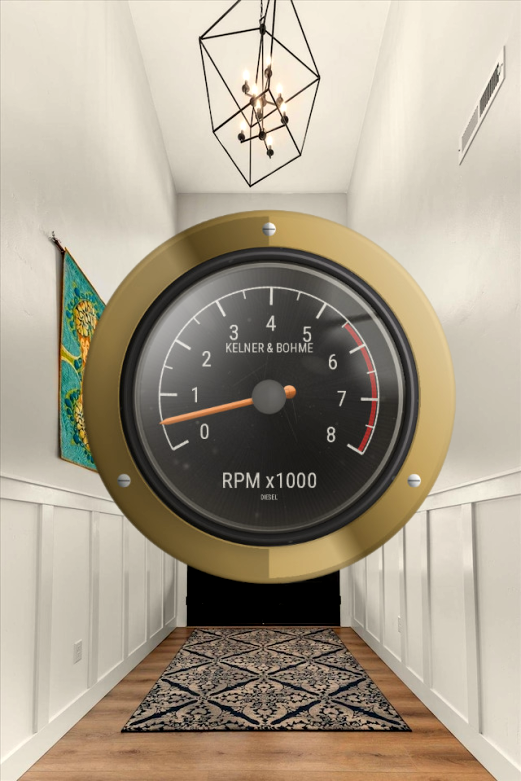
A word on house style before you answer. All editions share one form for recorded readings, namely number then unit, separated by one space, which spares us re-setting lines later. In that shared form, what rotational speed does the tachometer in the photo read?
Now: 500 rpm
